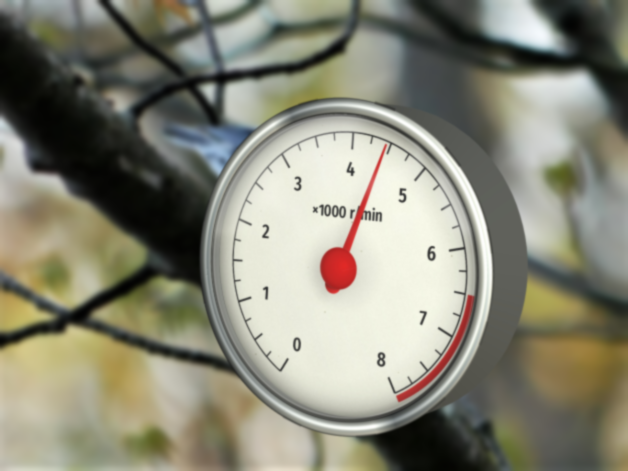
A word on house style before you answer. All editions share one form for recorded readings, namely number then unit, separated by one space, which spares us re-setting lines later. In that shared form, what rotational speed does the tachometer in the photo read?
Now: 4500 rpm
